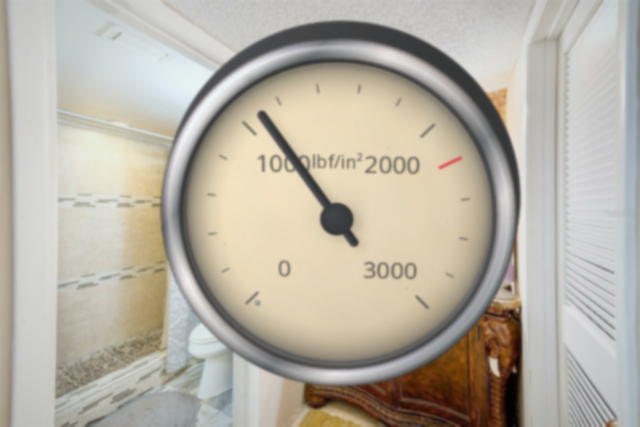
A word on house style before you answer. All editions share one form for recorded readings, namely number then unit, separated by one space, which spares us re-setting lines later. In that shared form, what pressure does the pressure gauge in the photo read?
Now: 1100 psi
